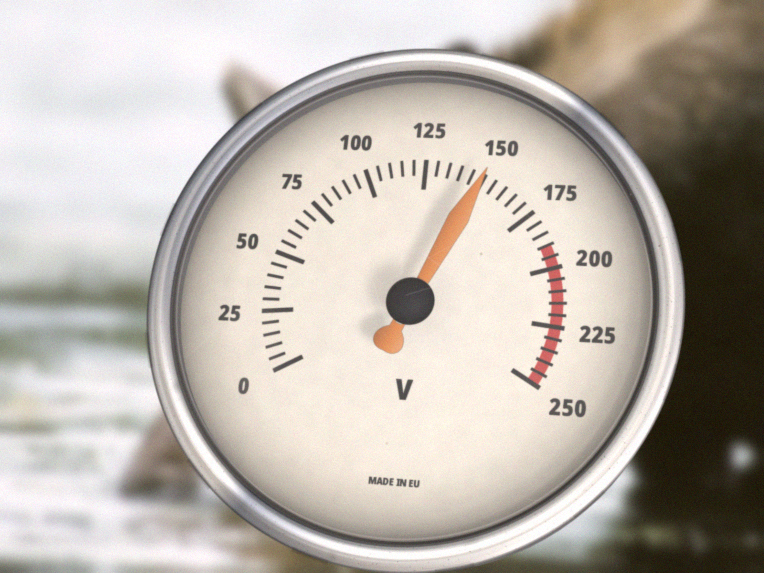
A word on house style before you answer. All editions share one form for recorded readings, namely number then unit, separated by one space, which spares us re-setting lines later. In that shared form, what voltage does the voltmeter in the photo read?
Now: 150 V
